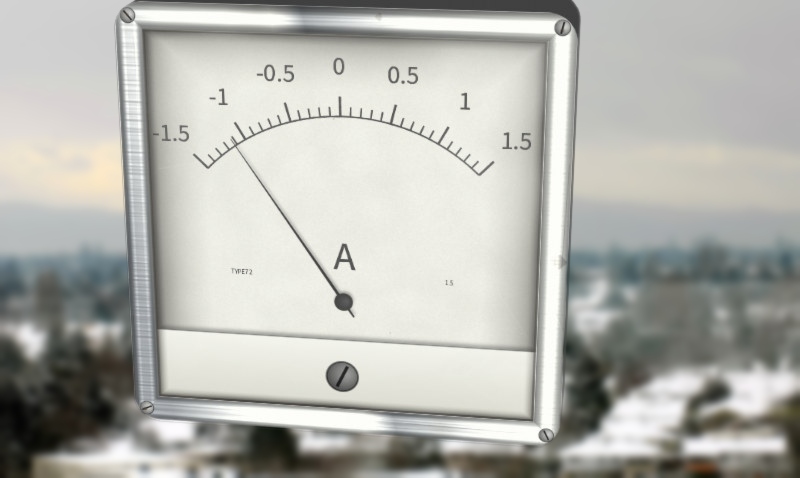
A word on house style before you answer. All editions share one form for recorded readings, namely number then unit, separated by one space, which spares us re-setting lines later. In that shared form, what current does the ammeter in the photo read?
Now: -1.1 A
